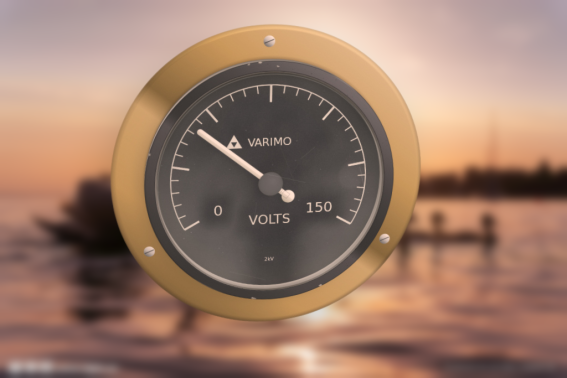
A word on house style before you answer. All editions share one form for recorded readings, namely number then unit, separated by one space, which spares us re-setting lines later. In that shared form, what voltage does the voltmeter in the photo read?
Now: 42.5 V
